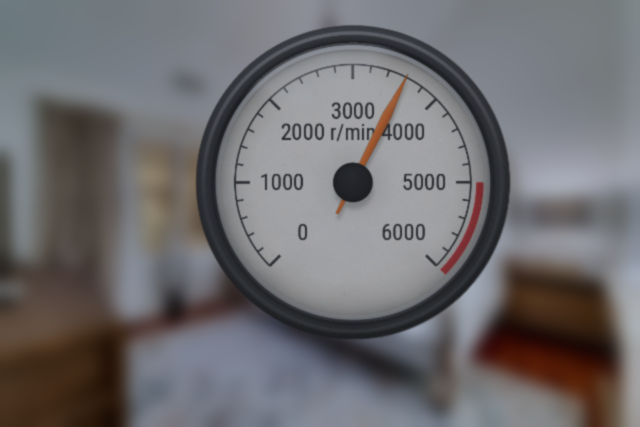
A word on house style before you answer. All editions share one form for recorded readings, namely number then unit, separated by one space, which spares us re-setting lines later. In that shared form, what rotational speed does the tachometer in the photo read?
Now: 3600 rpm
